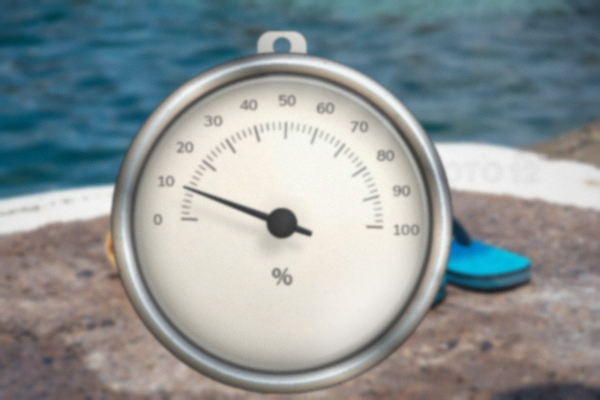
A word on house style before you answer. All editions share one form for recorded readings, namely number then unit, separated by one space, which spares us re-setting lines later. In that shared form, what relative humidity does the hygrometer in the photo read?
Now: 10 %
